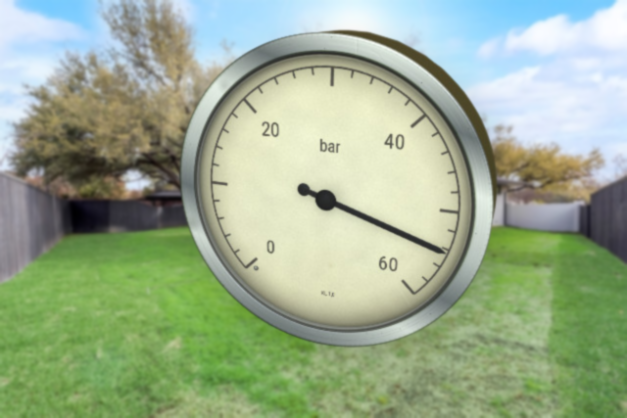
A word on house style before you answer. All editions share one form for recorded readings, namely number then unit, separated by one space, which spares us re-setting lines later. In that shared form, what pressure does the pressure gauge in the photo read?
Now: 54 bar
